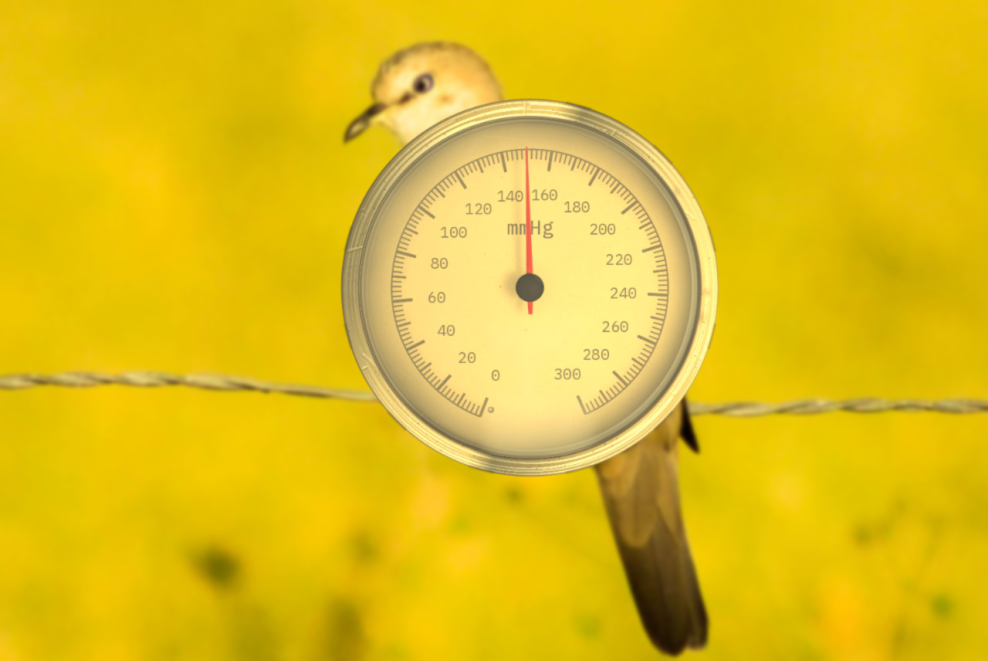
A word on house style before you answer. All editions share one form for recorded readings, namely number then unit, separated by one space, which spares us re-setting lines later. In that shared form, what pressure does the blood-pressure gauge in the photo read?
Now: 150 mmHg
